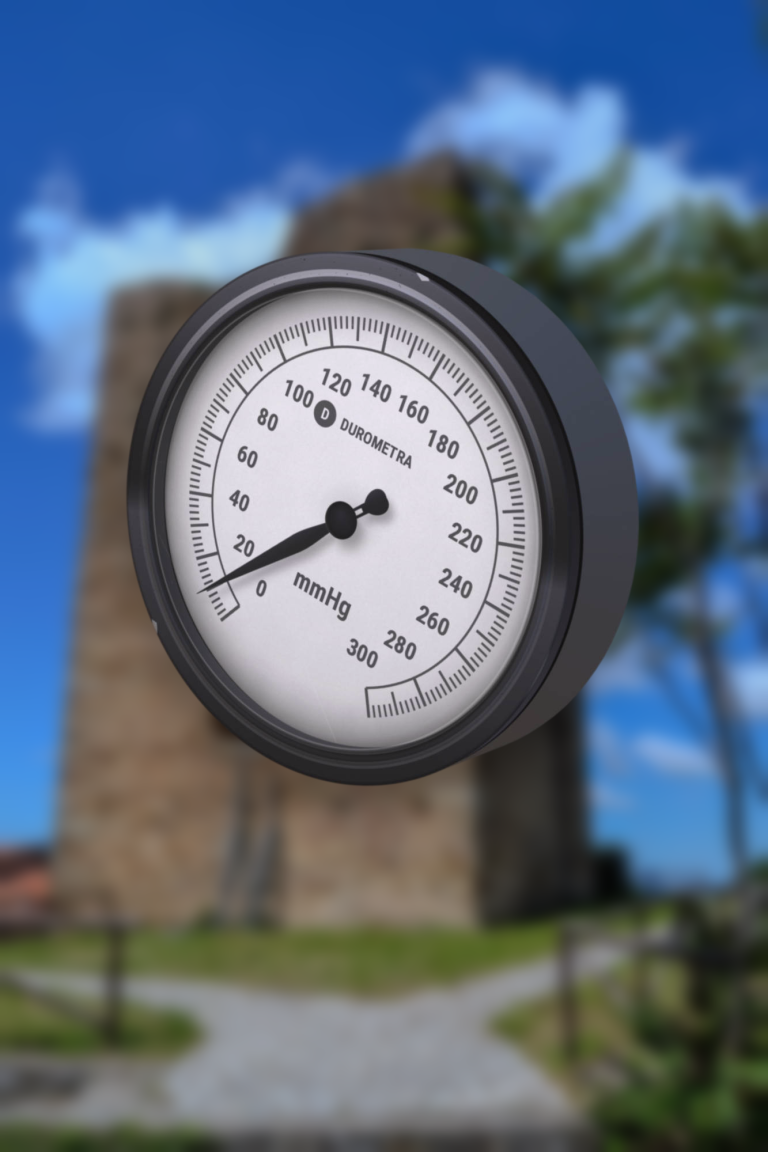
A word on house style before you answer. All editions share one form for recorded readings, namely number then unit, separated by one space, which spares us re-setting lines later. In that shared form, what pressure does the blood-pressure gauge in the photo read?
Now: 10 mmHg
